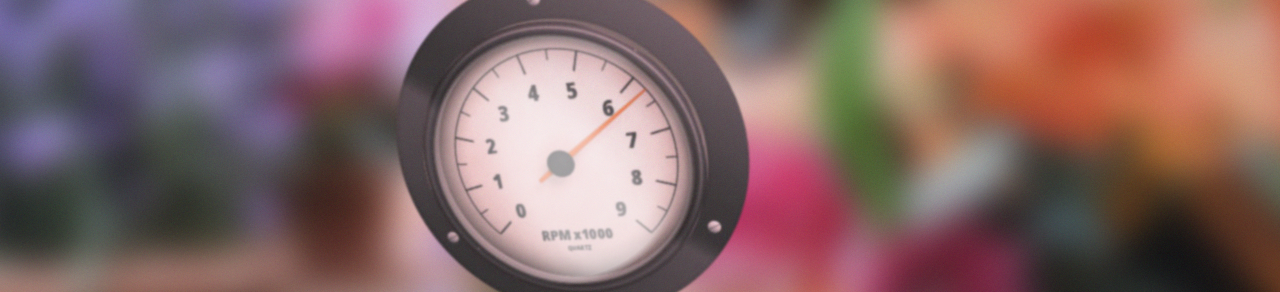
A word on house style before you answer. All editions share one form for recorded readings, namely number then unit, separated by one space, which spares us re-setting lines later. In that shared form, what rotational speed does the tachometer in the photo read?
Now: 6250 rpm
